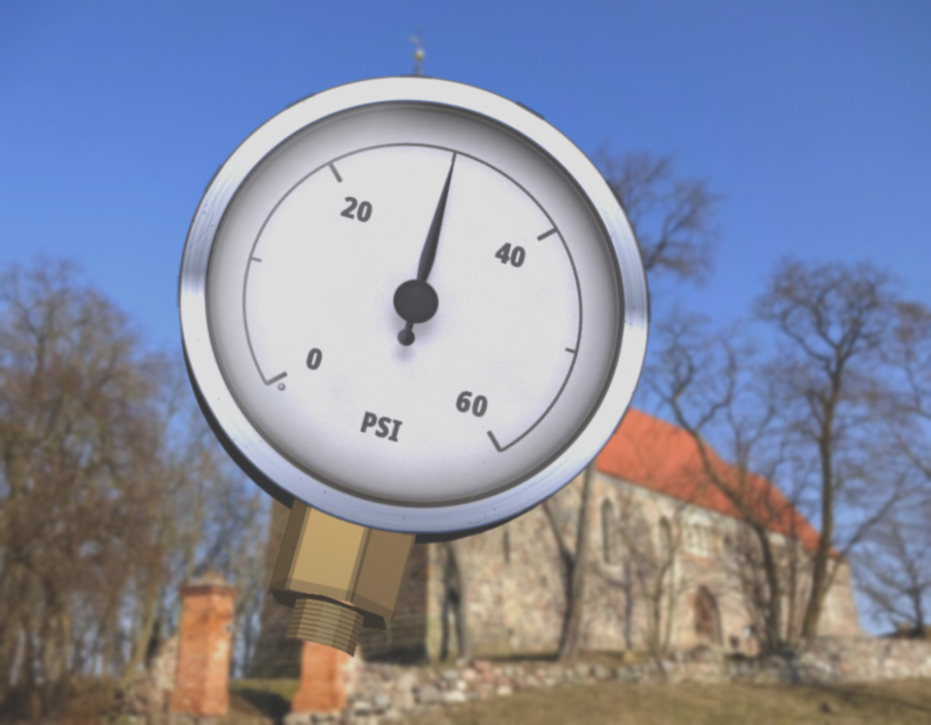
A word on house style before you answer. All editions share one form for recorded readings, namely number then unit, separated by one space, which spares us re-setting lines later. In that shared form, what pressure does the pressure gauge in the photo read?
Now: 30 psi
